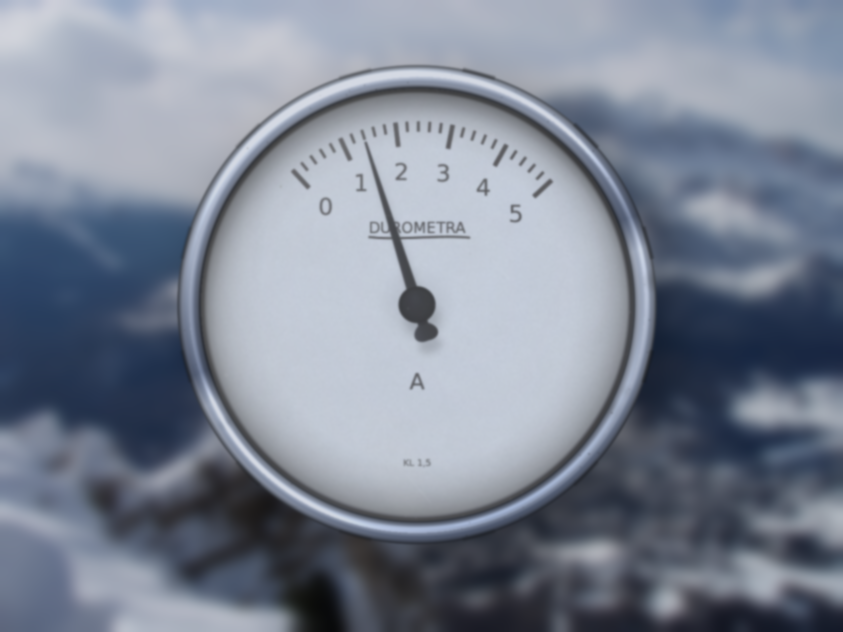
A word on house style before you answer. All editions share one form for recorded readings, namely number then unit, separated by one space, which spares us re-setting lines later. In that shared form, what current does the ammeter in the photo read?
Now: 1.4 A
